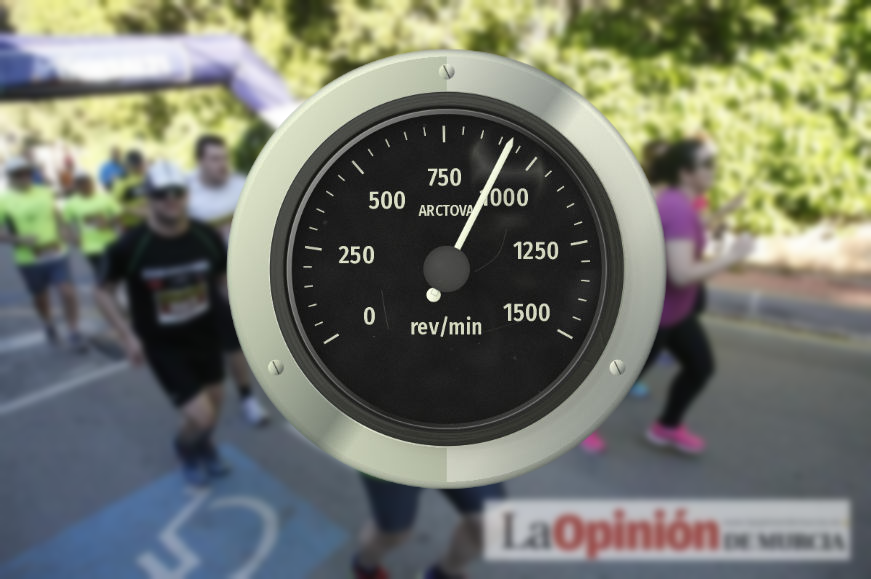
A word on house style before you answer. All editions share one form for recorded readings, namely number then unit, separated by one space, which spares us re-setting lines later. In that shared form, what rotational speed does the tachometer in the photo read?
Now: 925 rpm
